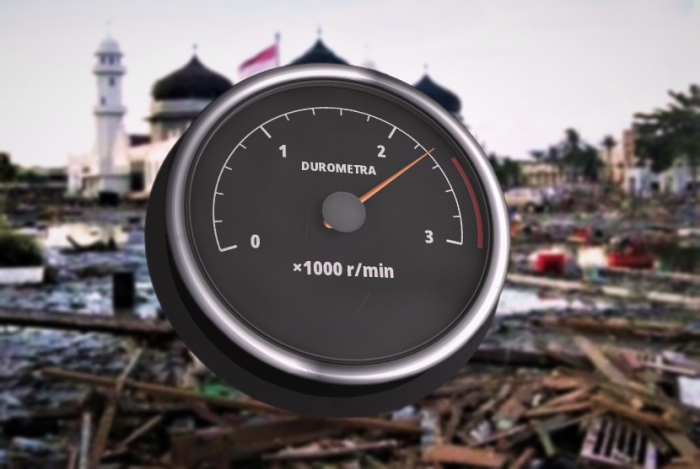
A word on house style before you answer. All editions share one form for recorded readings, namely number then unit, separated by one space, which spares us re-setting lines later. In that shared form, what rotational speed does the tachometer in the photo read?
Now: 2300 rpm
